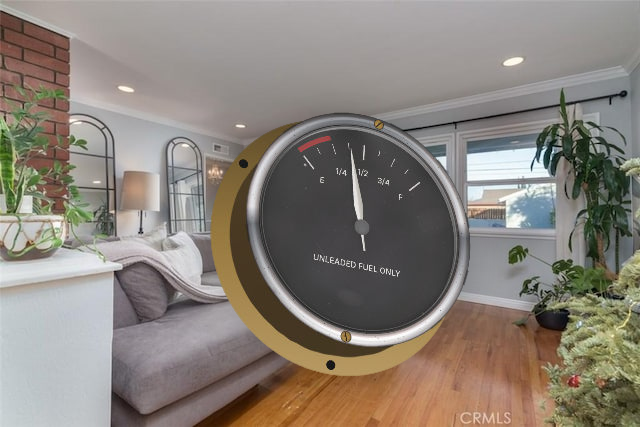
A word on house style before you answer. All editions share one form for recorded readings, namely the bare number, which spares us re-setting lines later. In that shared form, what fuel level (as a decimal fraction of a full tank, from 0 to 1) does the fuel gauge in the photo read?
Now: 0.375
